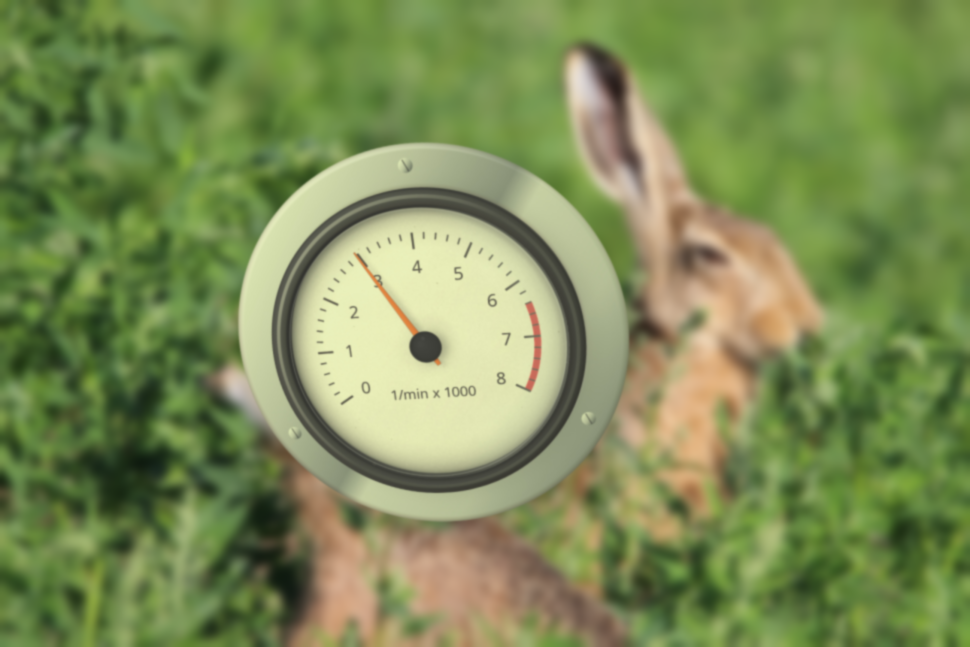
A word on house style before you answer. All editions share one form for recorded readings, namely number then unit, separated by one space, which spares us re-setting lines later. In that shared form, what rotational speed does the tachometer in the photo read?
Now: 3000 rpm
